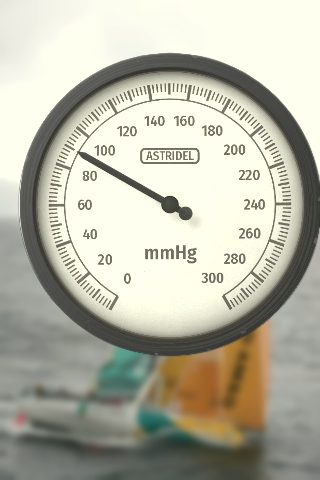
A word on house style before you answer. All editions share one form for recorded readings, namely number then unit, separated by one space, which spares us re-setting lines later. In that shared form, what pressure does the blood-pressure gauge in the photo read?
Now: 90 mmHg
